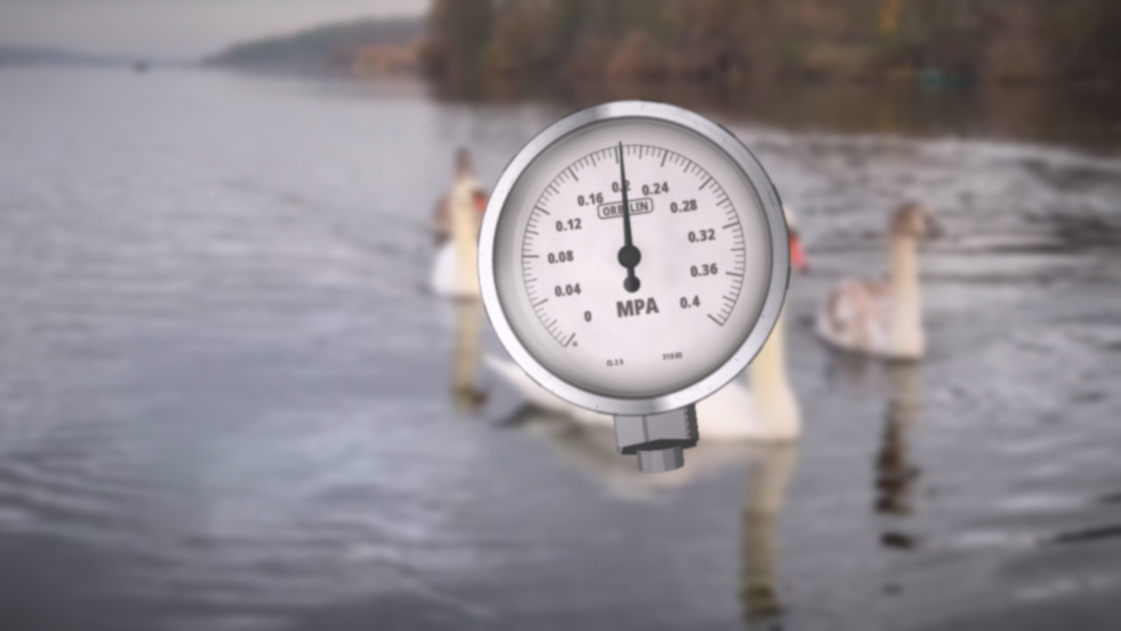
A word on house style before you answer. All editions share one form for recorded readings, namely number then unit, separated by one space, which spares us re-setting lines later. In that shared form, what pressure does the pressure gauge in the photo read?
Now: 0.205 MPa
